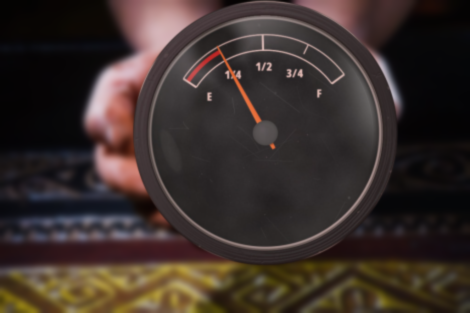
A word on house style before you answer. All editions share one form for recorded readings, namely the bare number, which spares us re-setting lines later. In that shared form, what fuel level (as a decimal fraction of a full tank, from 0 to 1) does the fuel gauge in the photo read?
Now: 0.25
